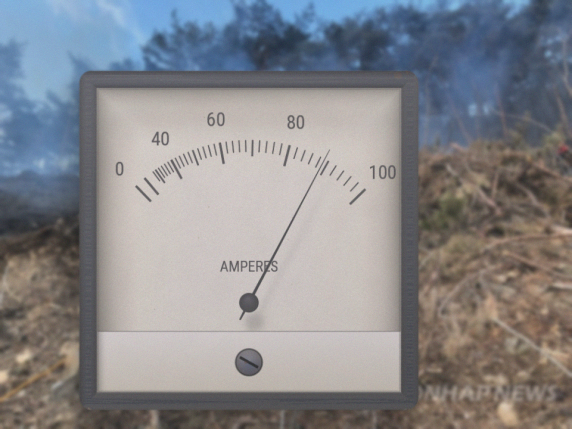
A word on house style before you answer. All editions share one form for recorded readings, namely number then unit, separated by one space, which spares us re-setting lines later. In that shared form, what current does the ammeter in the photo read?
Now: 89 A
